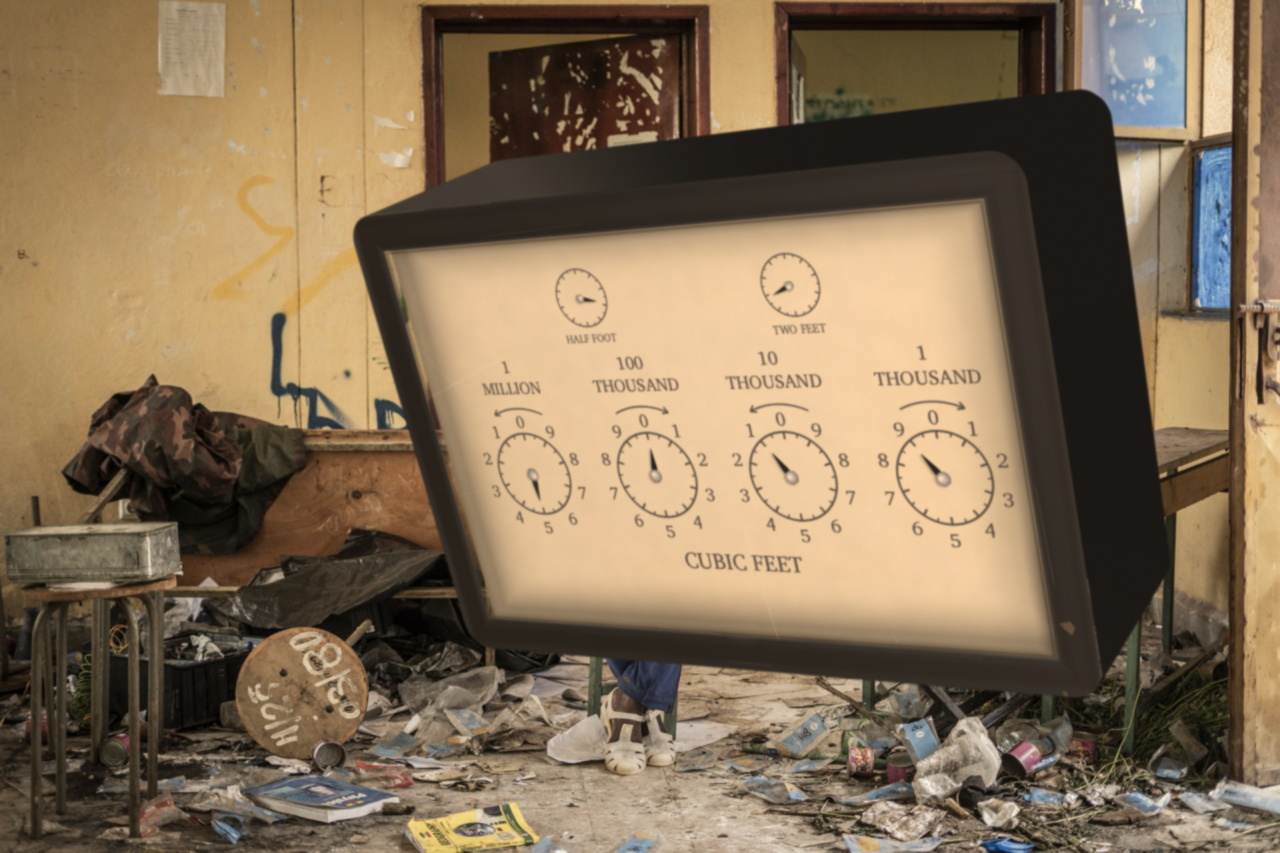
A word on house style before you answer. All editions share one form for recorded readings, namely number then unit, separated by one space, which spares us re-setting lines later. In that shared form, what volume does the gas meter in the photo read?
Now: 500900 ft³
